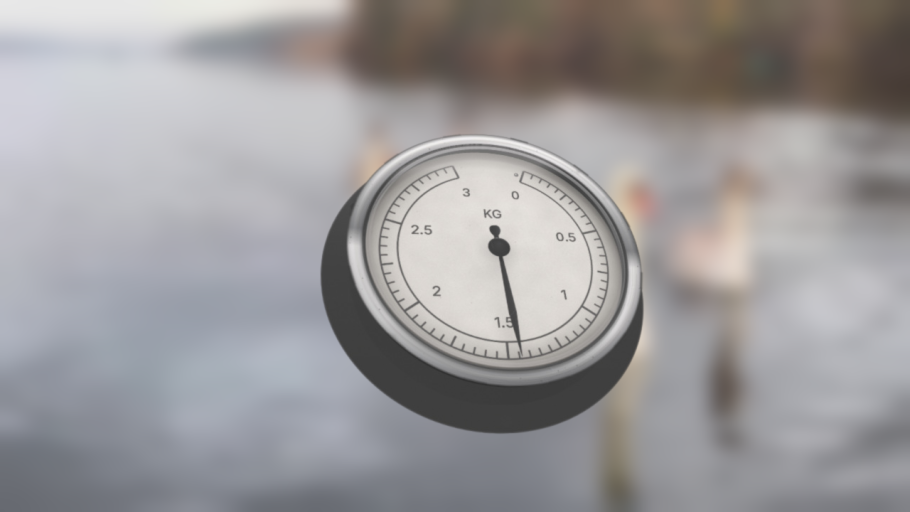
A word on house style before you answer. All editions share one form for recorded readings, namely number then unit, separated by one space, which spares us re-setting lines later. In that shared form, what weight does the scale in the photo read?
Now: 1.45 kg
